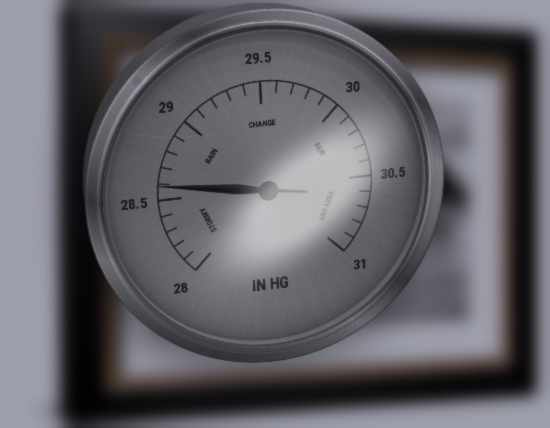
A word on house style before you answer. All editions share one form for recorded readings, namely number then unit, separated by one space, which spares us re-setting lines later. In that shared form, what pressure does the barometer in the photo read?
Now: 28.6 inHg
